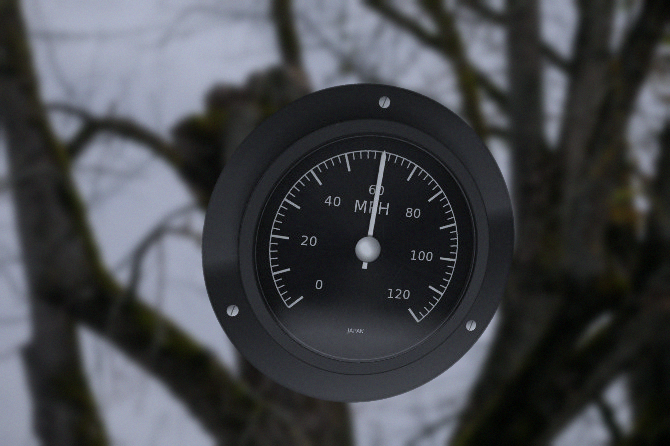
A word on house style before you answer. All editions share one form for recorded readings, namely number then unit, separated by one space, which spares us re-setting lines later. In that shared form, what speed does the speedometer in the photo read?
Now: 60 mph
